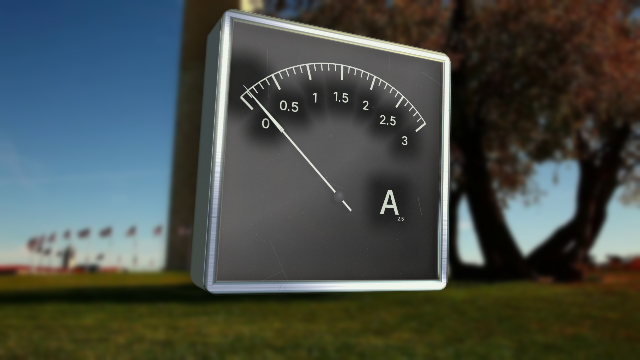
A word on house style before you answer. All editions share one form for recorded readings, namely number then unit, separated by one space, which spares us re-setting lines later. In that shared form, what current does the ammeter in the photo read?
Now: 0.1 A
